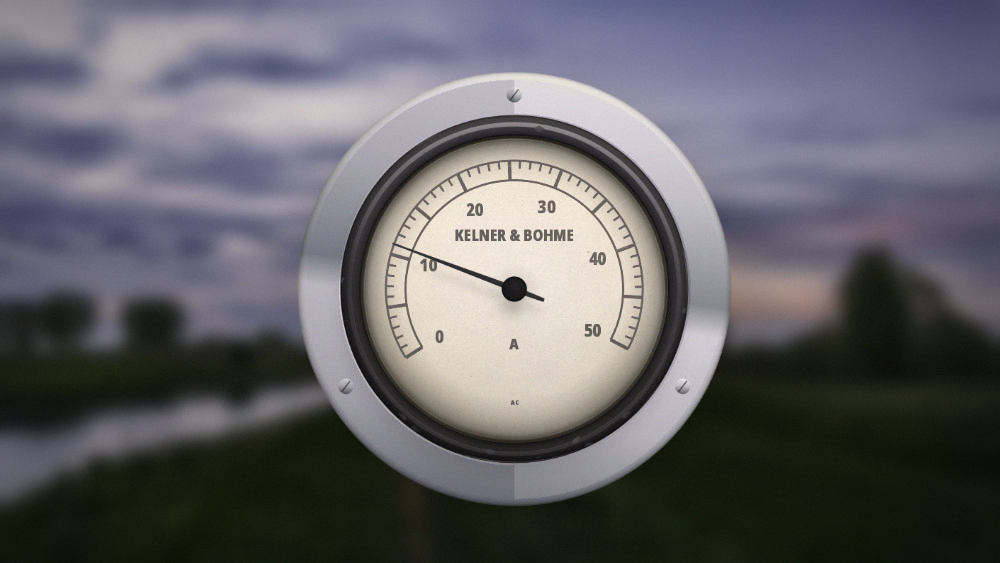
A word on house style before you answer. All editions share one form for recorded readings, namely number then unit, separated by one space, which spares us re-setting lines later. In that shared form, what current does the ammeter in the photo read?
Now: 11 A
